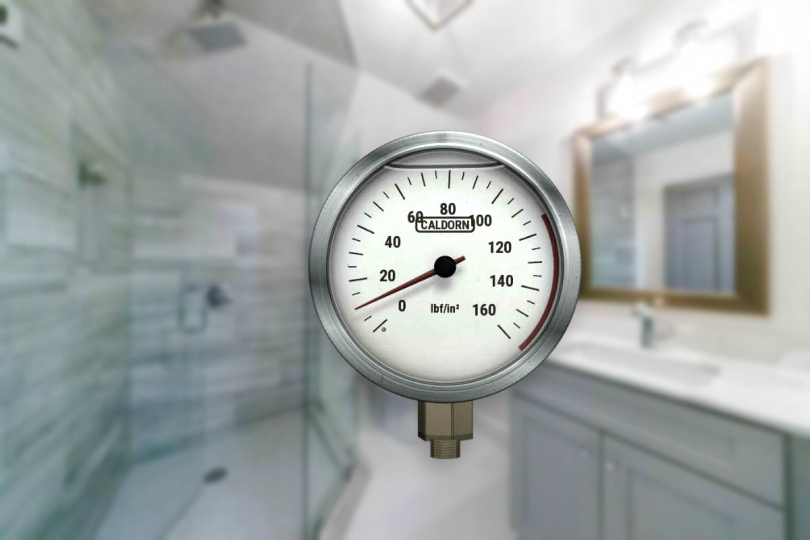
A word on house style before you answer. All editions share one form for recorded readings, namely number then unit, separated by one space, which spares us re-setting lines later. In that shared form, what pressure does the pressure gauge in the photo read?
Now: 10 psi
